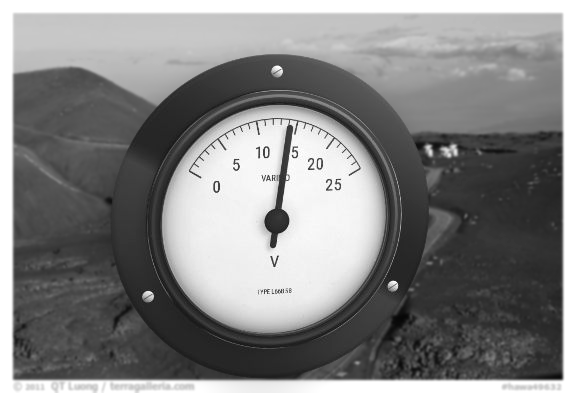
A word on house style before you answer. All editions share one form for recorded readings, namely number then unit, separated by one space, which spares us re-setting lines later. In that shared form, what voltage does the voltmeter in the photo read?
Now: 14 V
